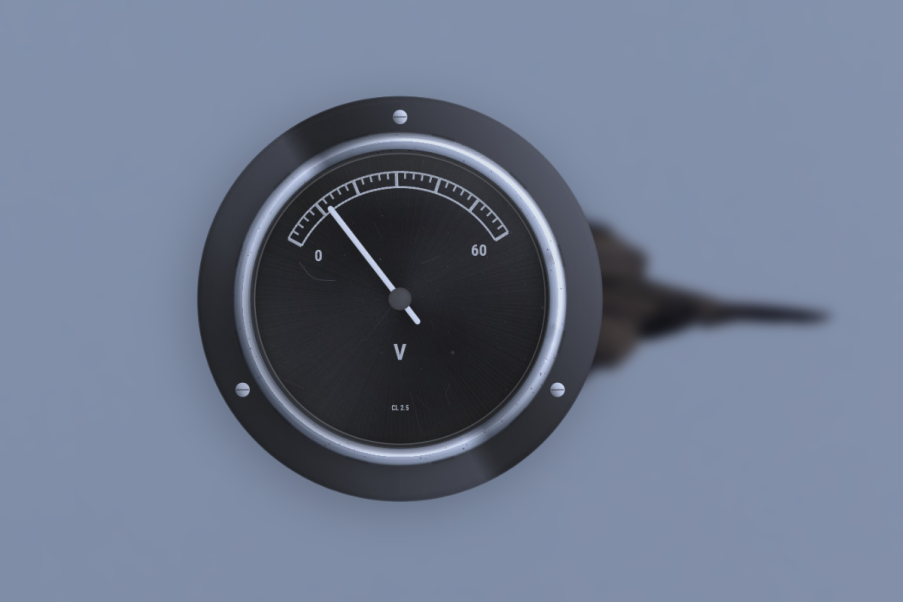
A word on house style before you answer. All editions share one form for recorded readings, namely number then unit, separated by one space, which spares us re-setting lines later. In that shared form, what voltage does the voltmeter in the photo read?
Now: 12 V
